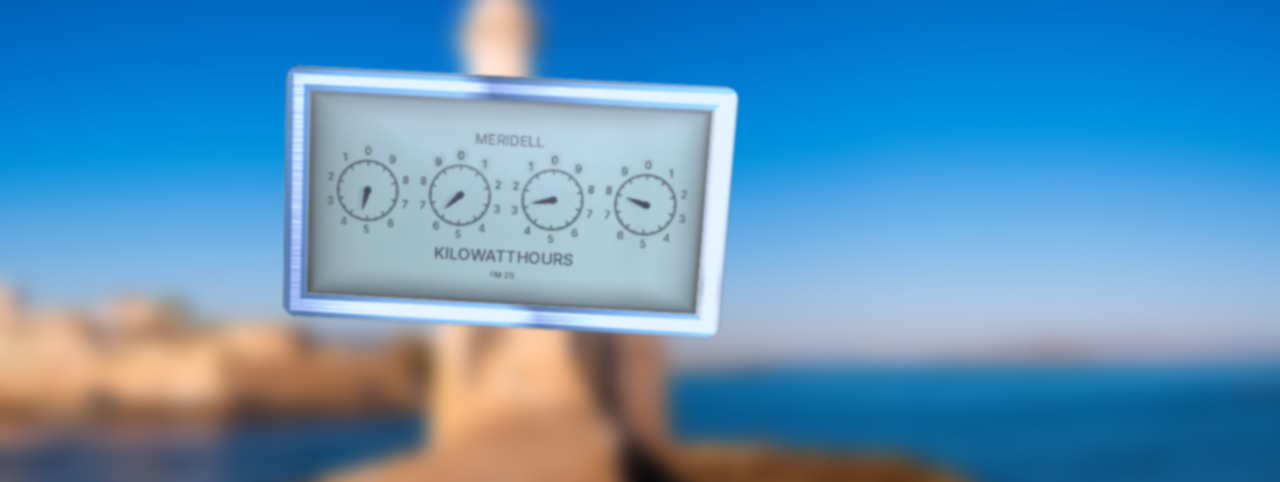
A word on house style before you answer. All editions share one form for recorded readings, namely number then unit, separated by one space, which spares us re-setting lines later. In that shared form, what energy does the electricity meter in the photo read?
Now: 4628 kWh
